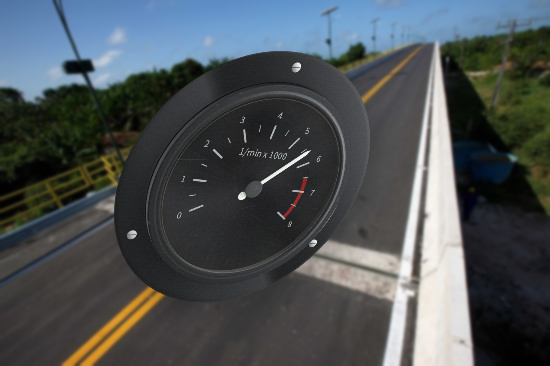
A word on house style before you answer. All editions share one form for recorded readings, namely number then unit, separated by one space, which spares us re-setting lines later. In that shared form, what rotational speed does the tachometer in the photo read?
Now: 5500 rpm
